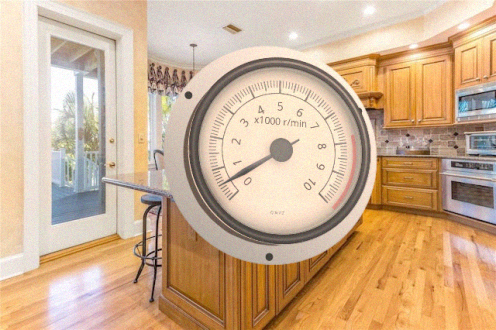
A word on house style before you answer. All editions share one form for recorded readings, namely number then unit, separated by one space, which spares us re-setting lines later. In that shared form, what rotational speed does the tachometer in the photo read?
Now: 500 rpm
